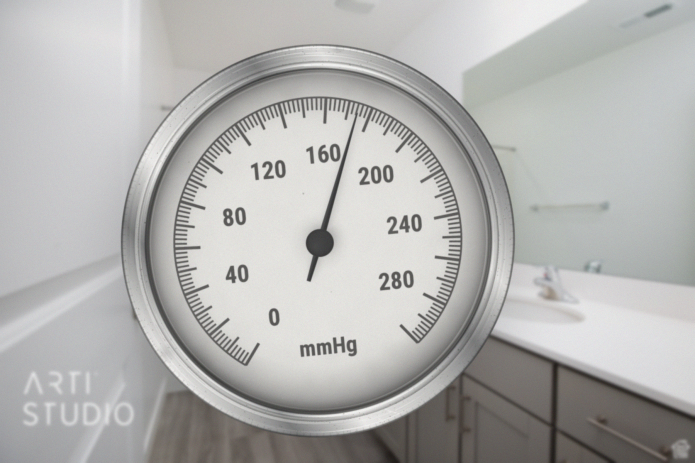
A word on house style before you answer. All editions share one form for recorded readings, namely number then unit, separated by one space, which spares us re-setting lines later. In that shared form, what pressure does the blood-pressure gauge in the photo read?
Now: 174 mmHg
